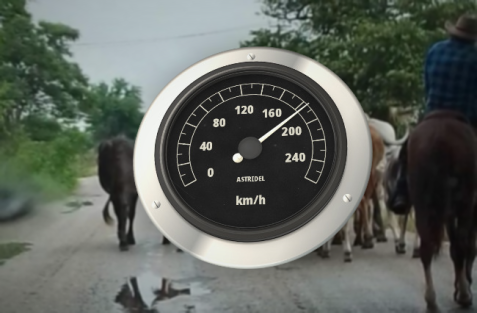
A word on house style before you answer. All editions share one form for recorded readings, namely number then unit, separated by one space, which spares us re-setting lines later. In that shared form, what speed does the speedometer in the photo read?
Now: 185 km/h
